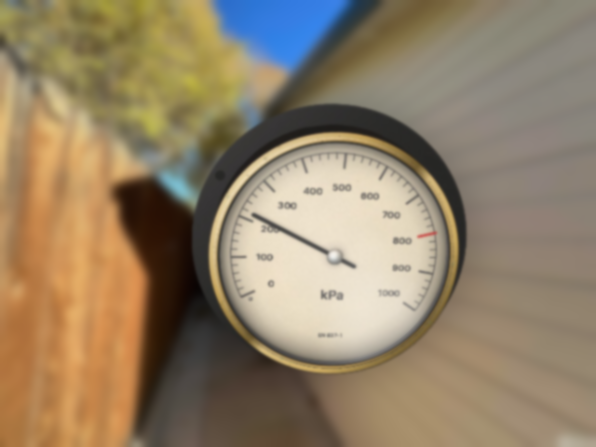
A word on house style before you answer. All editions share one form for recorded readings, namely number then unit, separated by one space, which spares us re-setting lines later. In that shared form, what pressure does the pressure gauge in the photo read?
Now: 220 kPa
